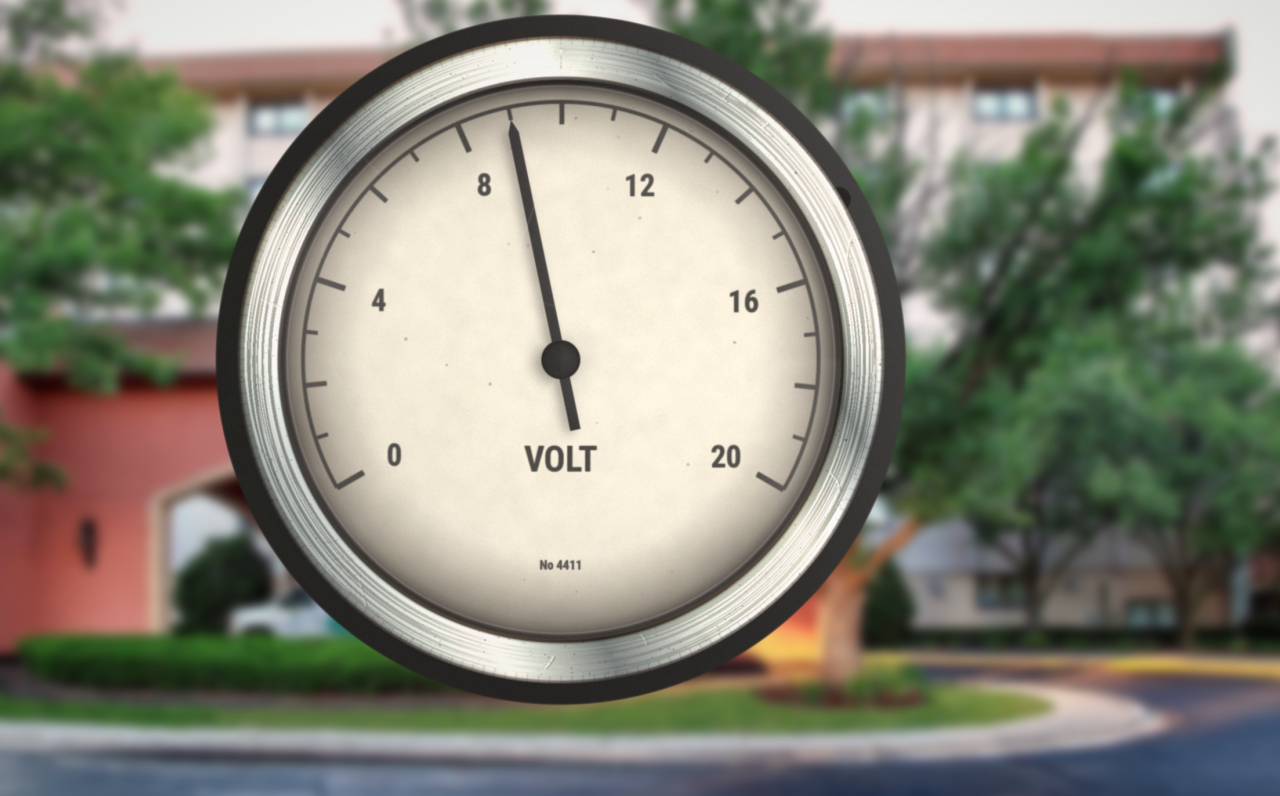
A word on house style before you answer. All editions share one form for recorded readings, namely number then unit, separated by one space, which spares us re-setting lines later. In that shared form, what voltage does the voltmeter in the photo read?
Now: 9 V
